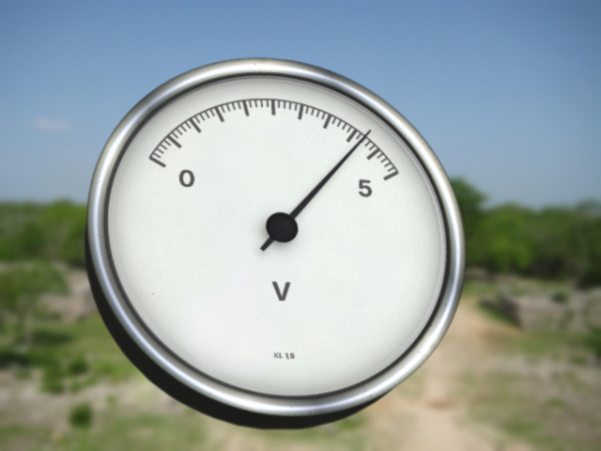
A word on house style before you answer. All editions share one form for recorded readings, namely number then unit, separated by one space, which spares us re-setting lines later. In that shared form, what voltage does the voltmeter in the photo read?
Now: 4.2 V
